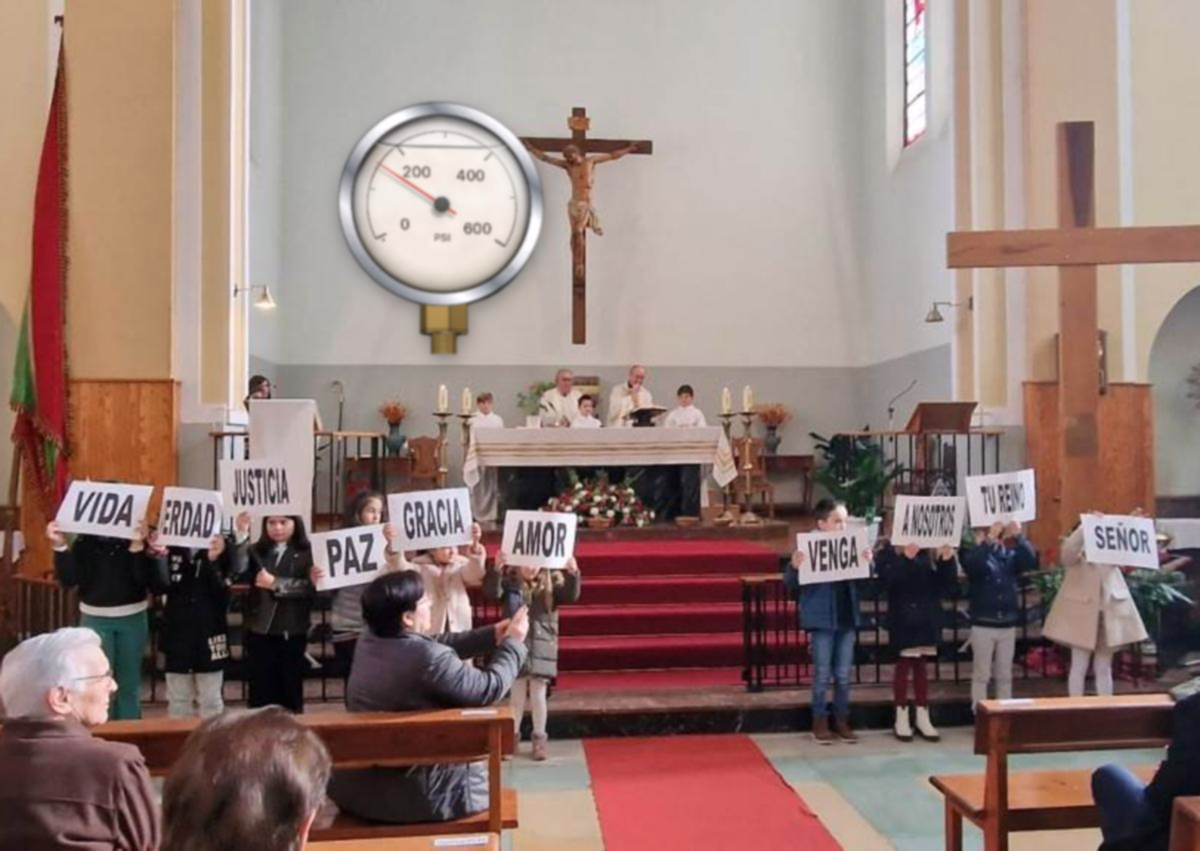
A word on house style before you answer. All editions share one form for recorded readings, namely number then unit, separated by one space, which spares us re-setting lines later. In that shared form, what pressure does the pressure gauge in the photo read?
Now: 150 psi
